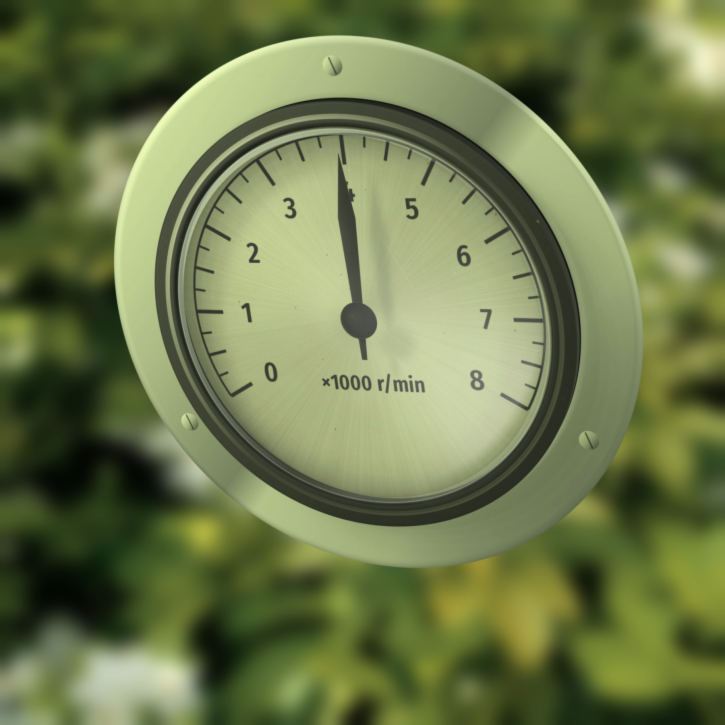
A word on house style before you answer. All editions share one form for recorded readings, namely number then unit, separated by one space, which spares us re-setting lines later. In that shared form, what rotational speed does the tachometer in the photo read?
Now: 4000 rpm
